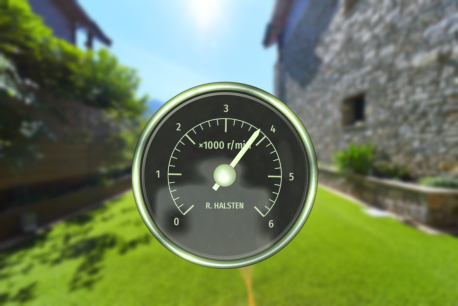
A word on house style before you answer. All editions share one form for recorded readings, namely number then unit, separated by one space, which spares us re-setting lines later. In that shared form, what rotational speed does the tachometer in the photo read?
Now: 3800 rpm
